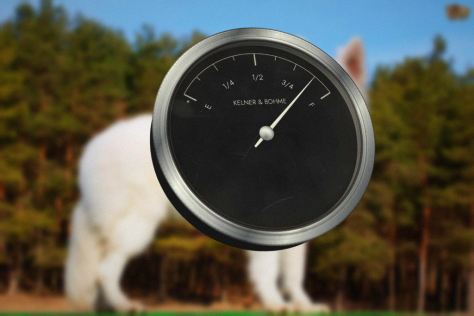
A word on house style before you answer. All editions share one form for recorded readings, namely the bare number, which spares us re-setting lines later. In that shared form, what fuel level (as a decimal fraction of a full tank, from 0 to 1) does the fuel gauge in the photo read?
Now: 0.875
